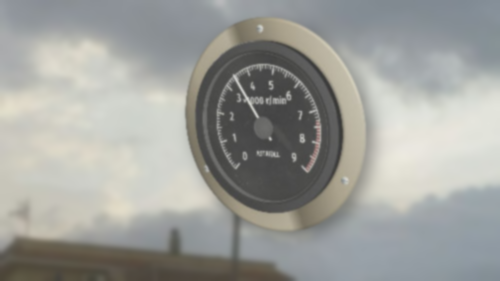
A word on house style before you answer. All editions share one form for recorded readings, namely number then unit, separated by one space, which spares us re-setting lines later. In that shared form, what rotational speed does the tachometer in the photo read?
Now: 3500 rpm
